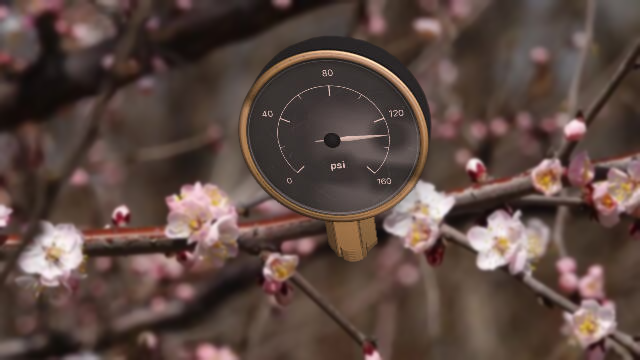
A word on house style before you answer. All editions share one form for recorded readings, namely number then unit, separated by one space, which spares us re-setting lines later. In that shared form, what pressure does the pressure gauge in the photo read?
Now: 130 psi
